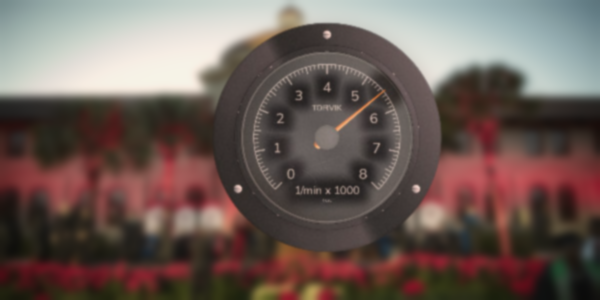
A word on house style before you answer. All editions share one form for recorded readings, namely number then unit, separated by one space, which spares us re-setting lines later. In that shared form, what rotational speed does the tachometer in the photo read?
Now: 5500 rpm
